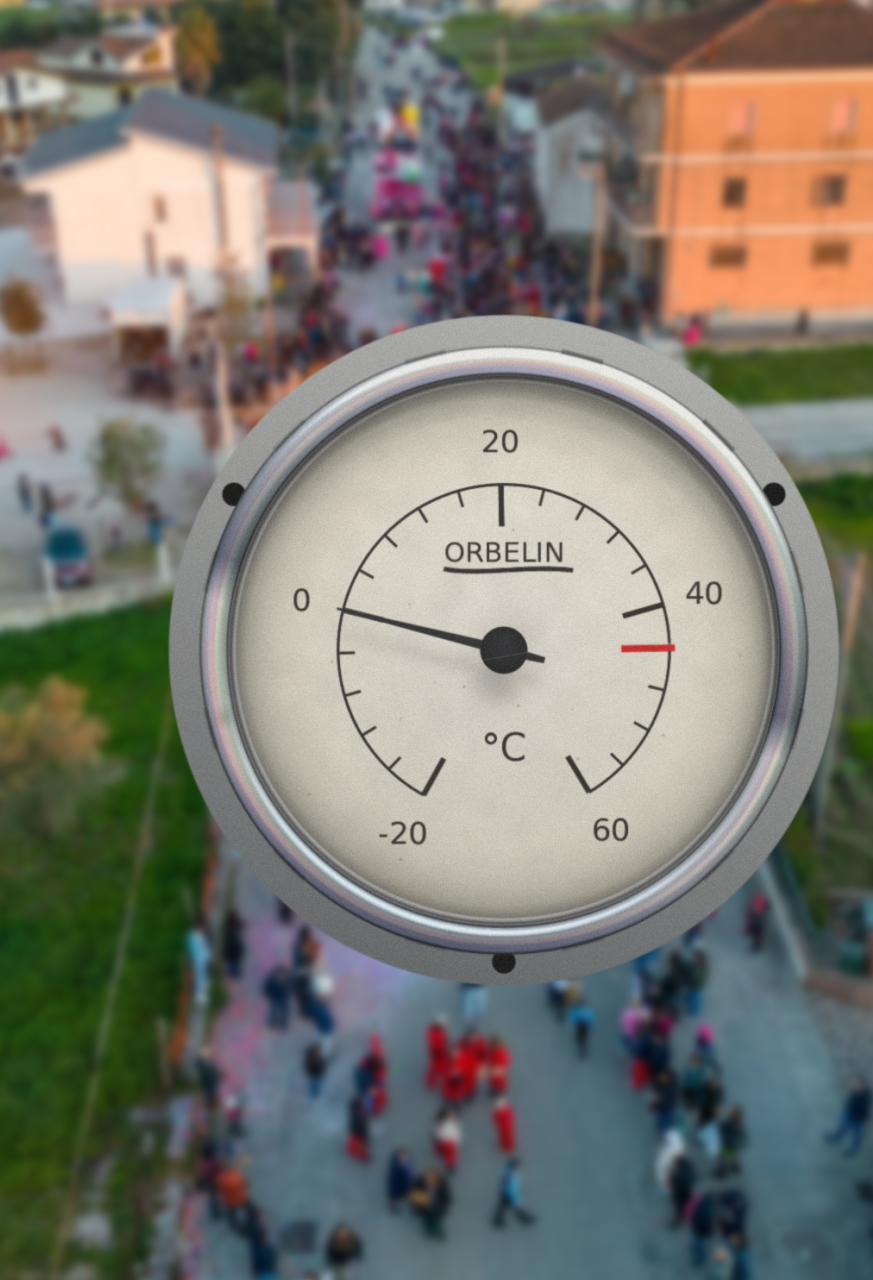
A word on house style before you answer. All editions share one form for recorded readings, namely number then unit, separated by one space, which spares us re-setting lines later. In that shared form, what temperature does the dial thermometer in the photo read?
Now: 0 °C
